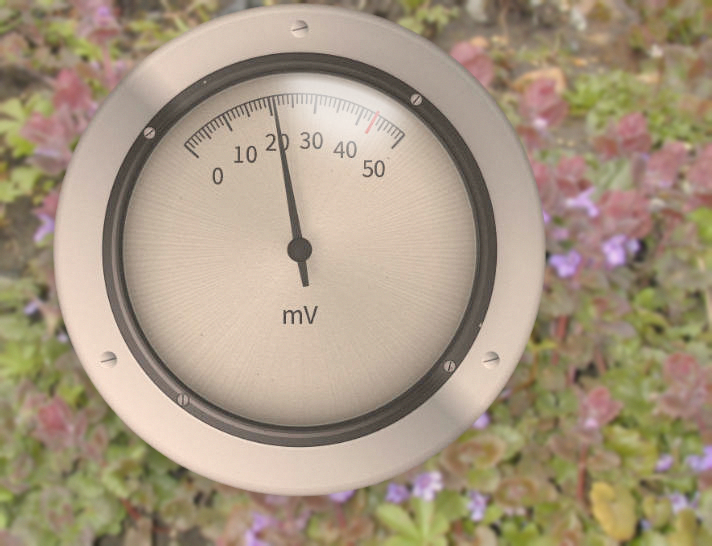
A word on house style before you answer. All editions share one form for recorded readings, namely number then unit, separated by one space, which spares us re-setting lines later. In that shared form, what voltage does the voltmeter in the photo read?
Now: 21 mV
